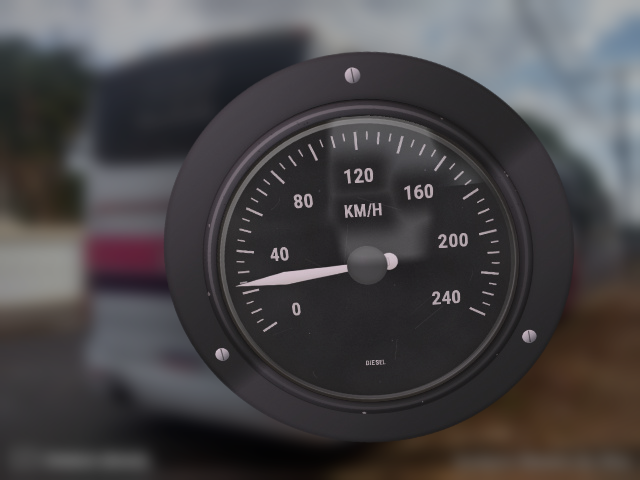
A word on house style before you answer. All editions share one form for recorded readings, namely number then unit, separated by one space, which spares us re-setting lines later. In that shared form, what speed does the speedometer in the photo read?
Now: 25 km/h
